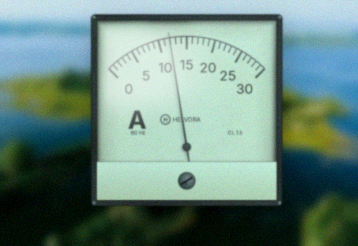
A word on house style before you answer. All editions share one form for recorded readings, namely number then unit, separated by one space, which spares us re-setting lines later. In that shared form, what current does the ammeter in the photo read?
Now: 12 A
